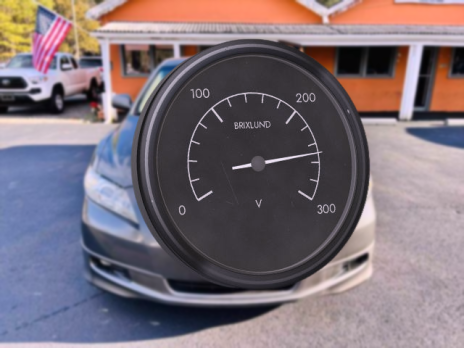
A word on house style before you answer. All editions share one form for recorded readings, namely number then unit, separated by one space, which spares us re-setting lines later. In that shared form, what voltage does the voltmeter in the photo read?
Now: 250 V
